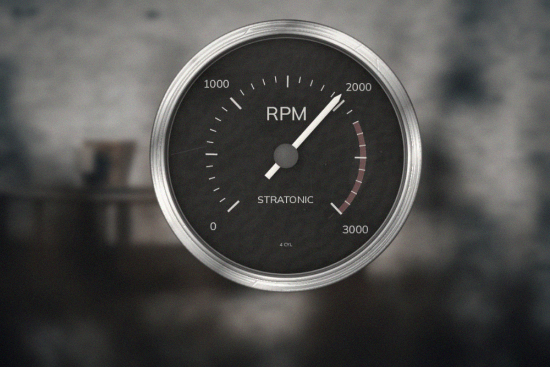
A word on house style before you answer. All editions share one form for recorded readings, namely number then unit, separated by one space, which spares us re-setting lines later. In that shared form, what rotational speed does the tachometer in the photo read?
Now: 1950 rpm
